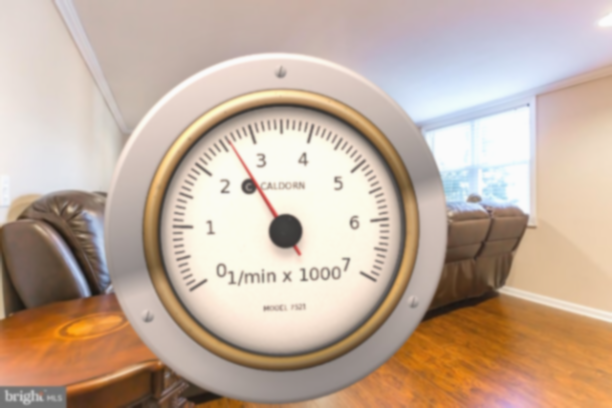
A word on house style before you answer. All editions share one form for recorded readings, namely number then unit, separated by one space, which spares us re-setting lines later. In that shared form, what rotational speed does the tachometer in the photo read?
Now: 2600 rpm
